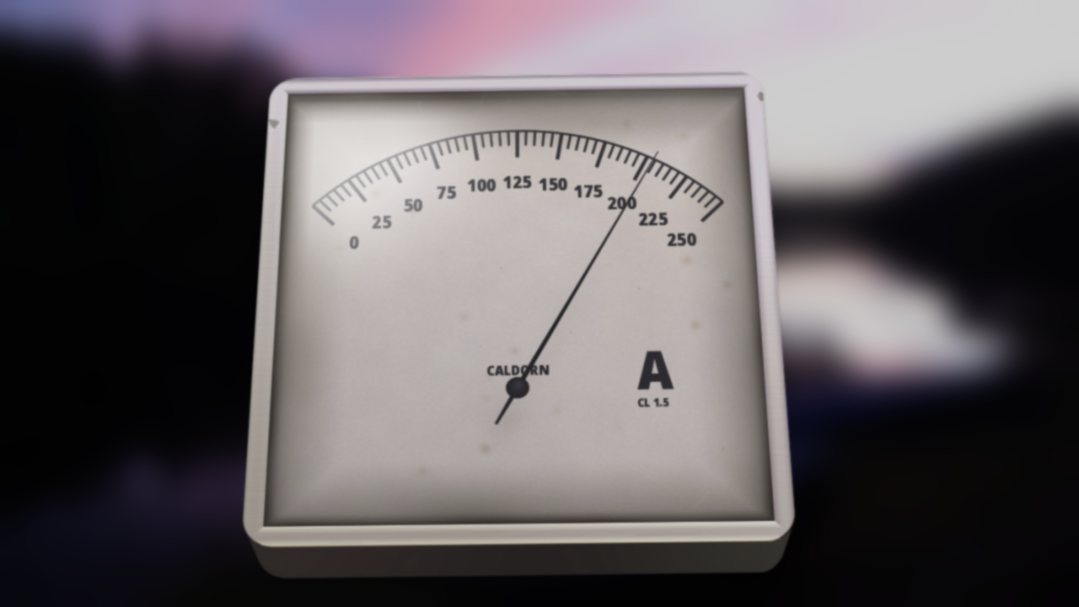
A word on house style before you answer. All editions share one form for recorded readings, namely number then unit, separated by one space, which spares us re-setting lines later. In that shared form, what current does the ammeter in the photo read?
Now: 205 A
